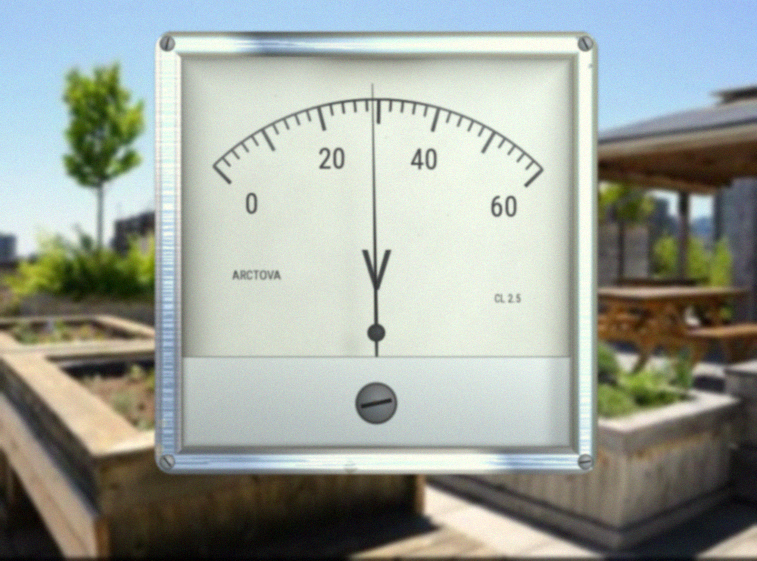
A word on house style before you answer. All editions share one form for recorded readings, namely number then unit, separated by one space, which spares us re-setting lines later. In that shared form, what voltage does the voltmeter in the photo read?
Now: 29 V
